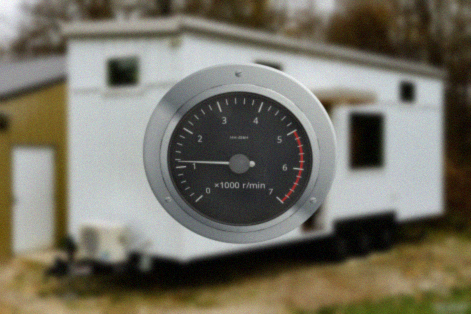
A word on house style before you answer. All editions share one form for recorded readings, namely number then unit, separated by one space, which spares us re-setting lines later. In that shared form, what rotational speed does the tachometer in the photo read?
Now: 1200 rpm
